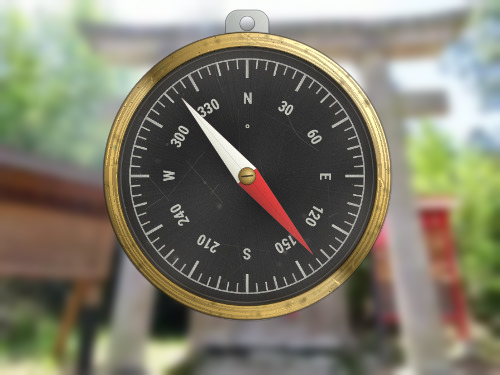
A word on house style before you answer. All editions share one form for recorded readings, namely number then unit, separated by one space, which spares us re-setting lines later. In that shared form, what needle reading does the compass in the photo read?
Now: 140 °
